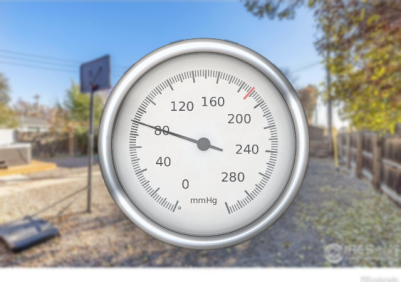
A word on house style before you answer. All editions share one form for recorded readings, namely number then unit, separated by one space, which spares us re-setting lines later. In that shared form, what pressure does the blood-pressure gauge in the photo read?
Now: 80 mmHg
